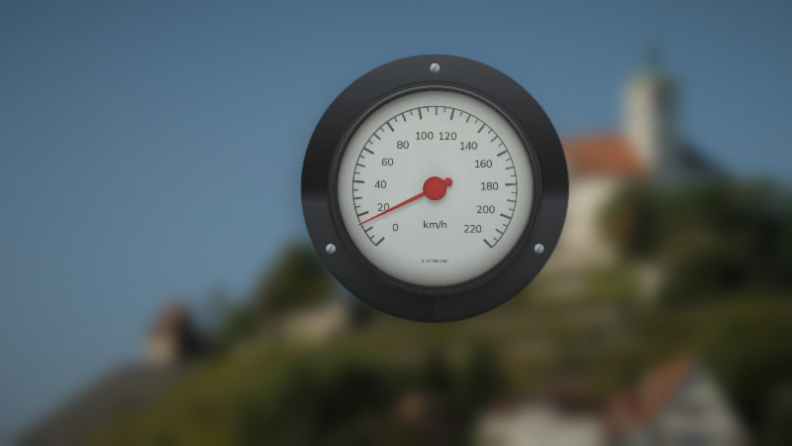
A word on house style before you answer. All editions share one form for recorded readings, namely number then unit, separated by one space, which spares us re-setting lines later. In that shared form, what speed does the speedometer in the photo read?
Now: 15 km/h
